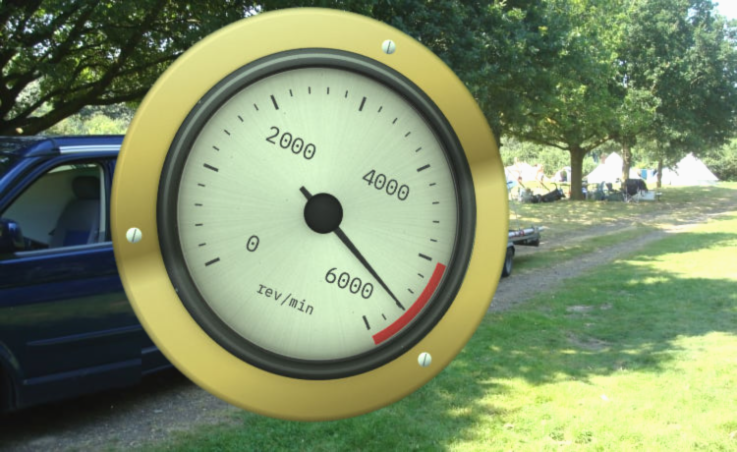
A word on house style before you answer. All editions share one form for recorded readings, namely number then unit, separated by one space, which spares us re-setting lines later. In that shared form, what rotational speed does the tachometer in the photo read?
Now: 5600 rpm
